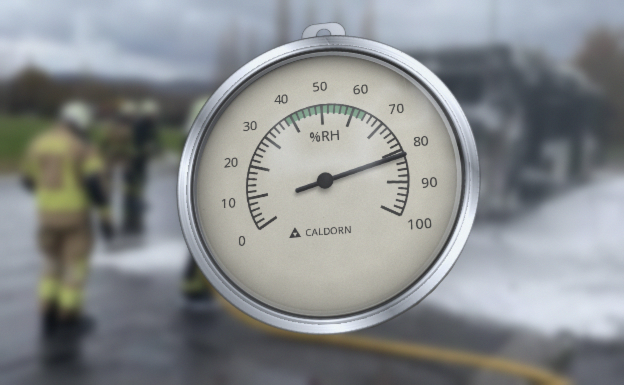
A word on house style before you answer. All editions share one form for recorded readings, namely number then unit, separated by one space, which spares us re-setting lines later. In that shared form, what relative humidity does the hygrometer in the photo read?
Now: 82 %
